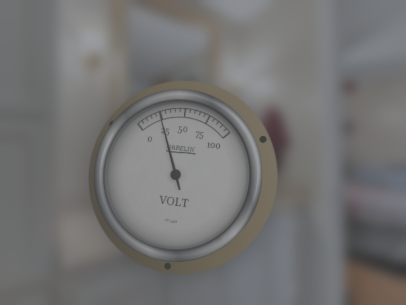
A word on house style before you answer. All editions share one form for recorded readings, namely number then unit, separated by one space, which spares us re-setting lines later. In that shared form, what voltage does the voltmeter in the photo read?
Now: 25 V
